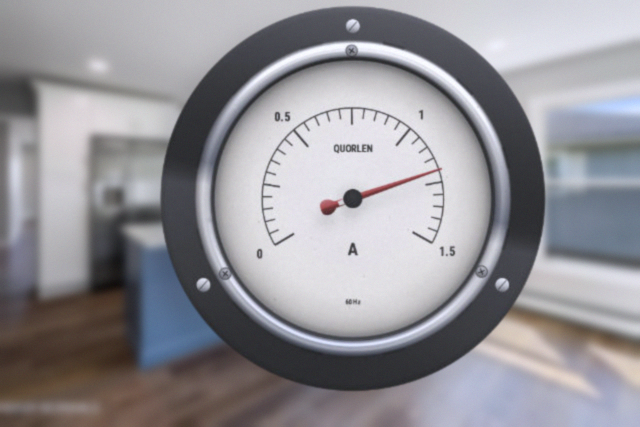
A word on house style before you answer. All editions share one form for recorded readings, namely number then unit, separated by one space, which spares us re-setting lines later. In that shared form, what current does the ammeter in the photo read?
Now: 1.2 A
